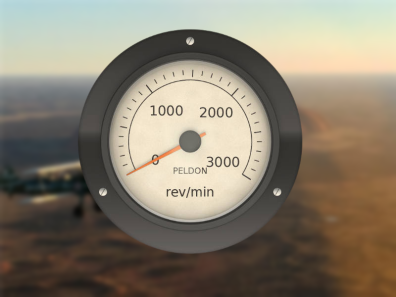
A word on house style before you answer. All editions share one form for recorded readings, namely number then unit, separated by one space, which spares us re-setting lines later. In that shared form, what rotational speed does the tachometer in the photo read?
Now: 0 rpm
